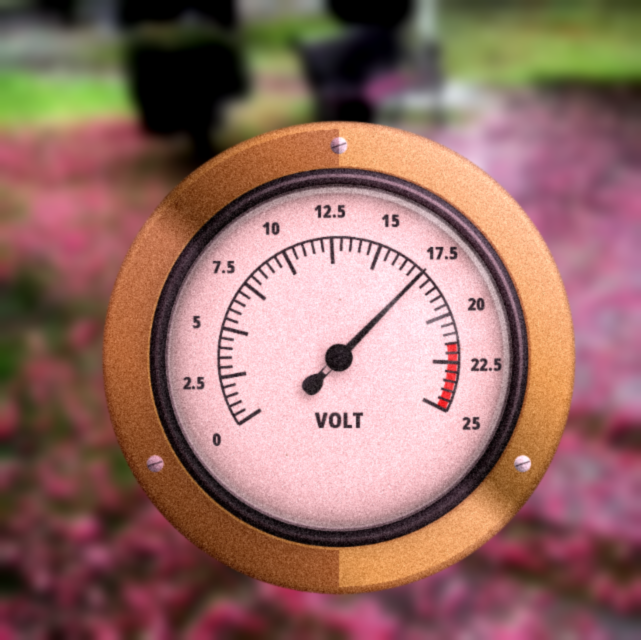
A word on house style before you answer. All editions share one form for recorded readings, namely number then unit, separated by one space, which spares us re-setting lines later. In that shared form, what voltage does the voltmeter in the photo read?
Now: 17.5 V
